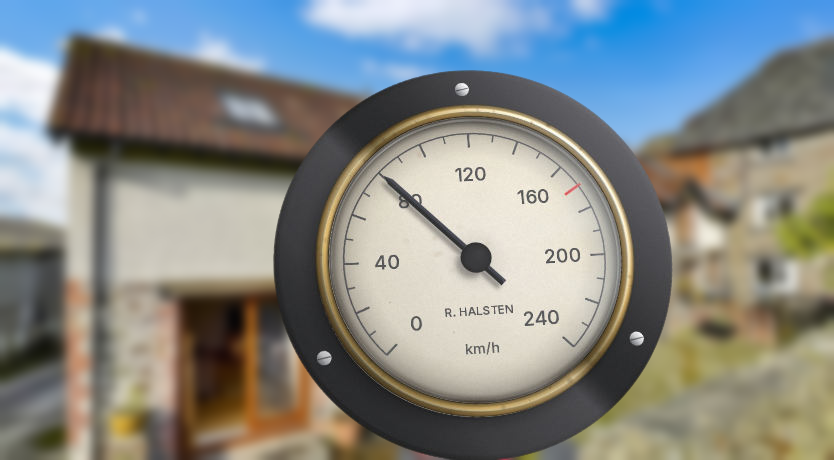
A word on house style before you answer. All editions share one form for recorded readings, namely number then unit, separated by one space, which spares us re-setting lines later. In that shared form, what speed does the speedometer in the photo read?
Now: 80 km/h
